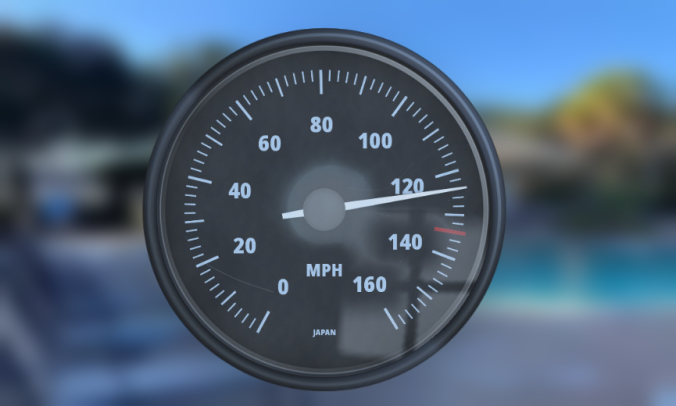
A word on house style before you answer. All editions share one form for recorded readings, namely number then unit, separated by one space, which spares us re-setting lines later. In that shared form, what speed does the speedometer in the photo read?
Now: 124 mph
